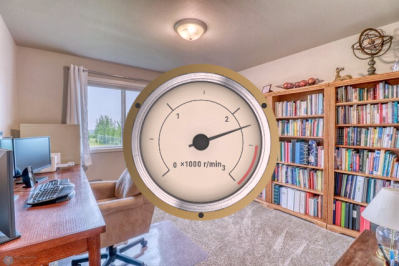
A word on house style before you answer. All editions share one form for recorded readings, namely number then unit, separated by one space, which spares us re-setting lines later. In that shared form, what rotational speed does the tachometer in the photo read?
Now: 2250 rpm
